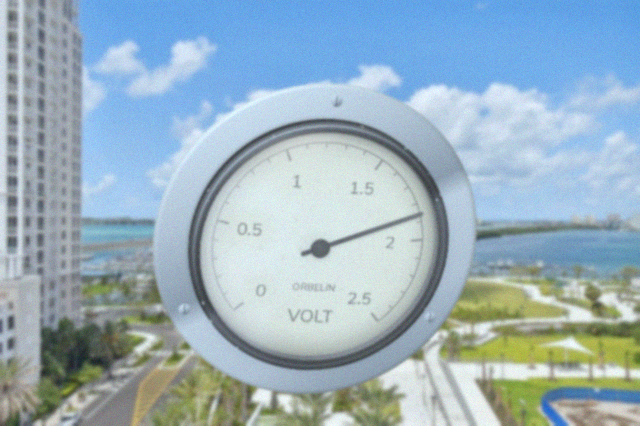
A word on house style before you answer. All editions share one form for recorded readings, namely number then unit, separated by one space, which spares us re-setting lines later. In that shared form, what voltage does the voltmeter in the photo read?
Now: 1.85 V
